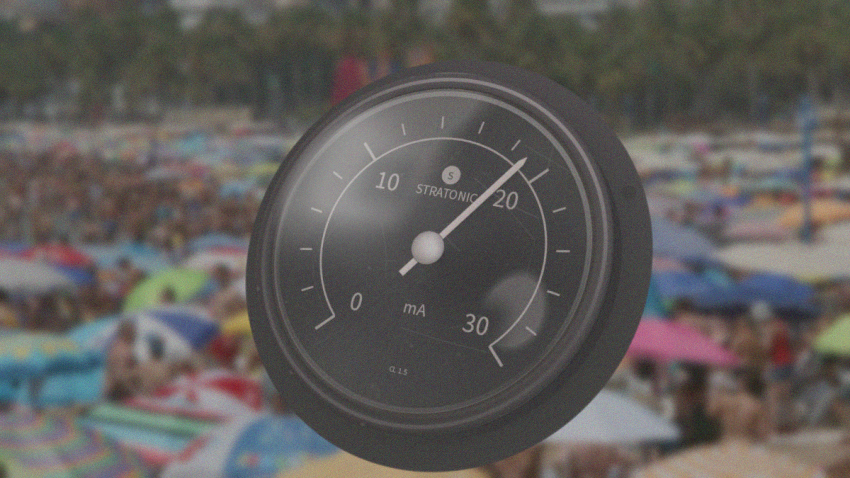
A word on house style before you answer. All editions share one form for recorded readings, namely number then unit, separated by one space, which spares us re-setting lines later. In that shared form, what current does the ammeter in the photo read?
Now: 19 mA
